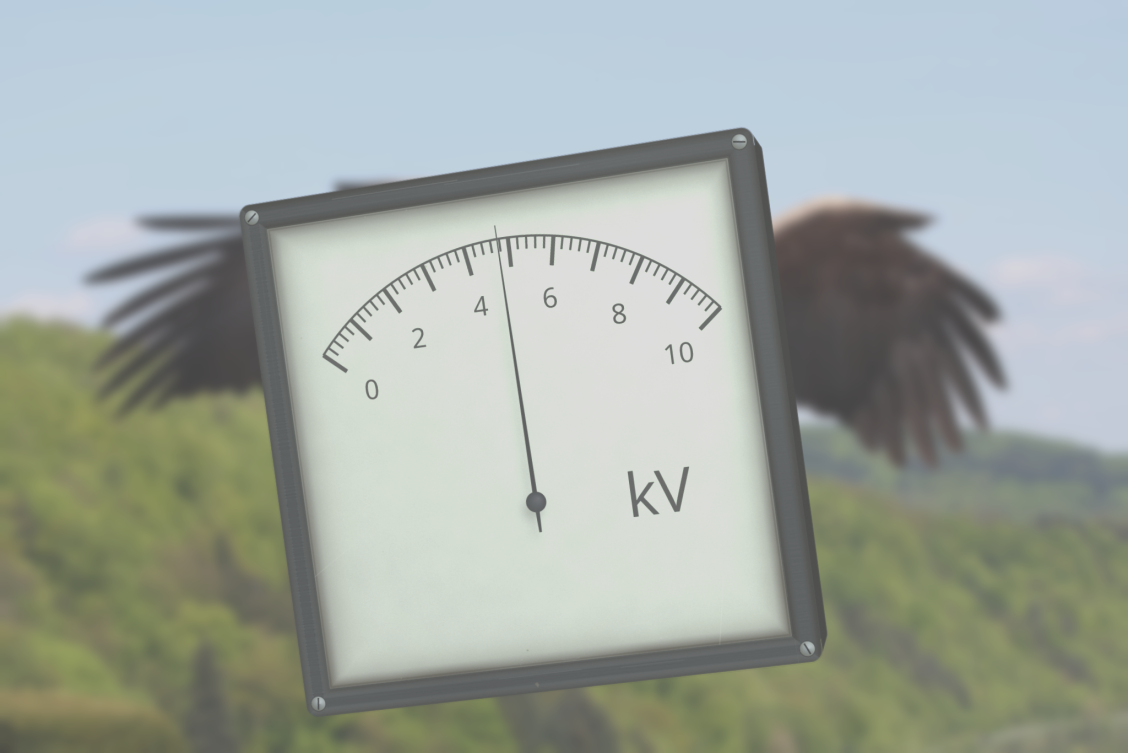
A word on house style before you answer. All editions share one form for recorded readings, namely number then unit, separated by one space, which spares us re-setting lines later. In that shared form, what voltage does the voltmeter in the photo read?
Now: 4.8 kV
